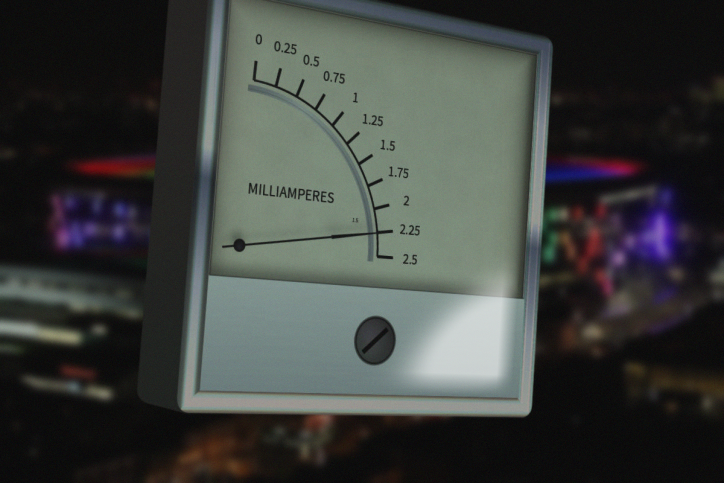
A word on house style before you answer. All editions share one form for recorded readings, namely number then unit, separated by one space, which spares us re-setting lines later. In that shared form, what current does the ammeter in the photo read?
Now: 2.25 mA
